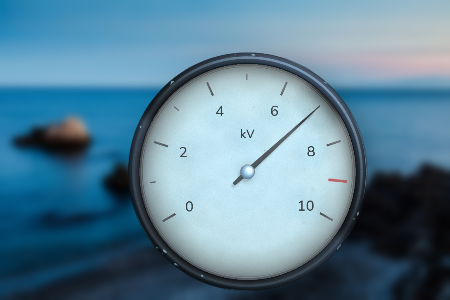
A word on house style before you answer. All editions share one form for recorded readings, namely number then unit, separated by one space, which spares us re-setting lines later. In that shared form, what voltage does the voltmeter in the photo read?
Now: 7 kV
